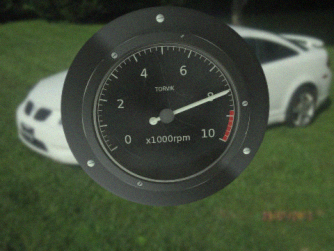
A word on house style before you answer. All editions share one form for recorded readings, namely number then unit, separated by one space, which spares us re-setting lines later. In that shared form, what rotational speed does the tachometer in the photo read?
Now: 8000 rpm
